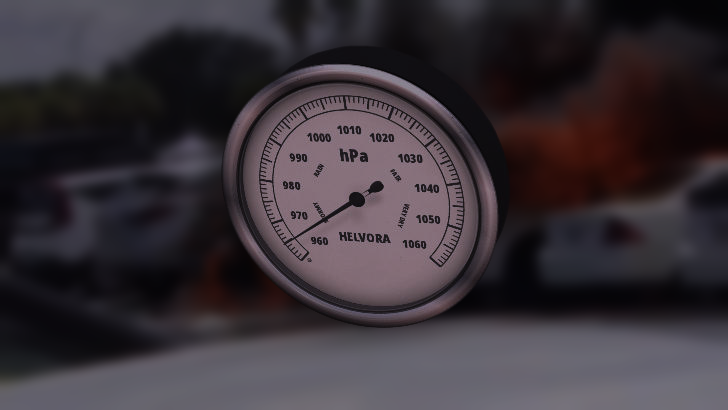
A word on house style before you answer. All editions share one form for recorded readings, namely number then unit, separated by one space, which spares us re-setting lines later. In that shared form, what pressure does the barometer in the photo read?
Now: 965 hPa
